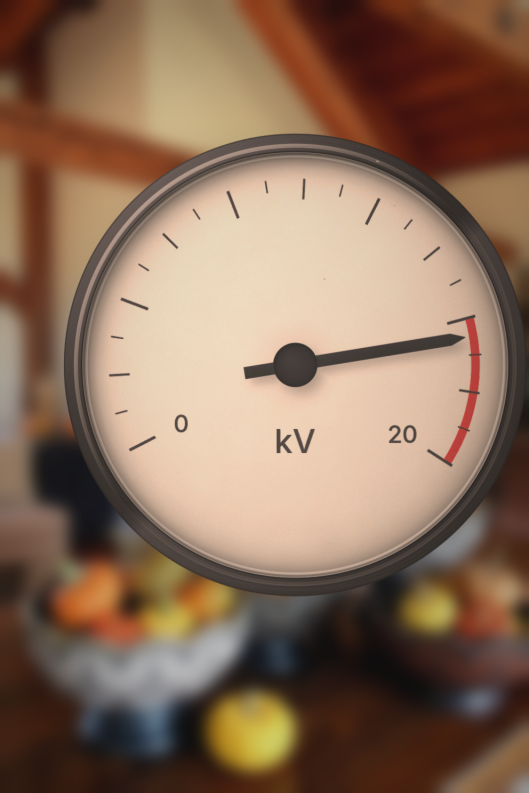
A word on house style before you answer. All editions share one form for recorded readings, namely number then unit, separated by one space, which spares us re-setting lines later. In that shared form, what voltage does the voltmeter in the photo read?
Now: 16.5 kV
